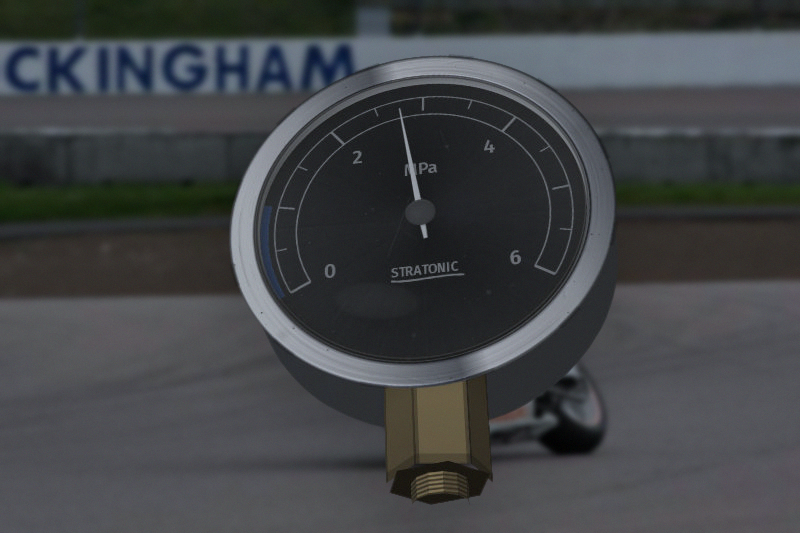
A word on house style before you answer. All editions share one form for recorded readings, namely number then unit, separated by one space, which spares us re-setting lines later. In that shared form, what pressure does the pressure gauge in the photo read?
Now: 2.75 MPa
